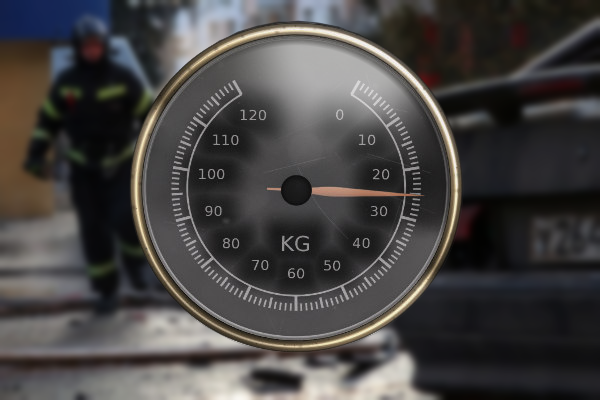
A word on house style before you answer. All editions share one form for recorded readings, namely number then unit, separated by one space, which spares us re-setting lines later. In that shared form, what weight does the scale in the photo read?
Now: 25 kg
